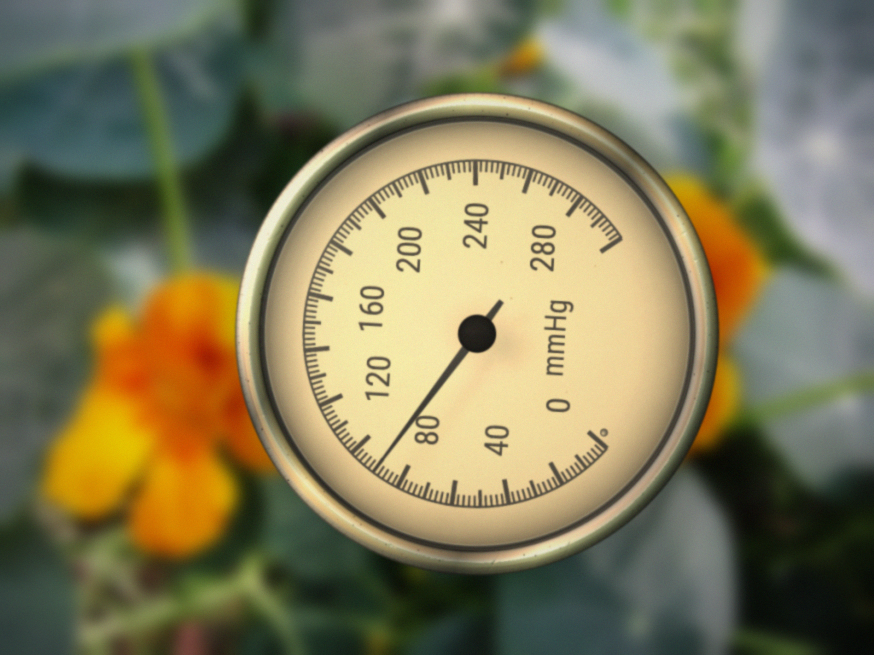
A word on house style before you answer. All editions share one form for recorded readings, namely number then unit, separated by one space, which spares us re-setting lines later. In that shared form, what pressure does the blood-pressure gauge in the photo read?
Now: 90 mmHg
